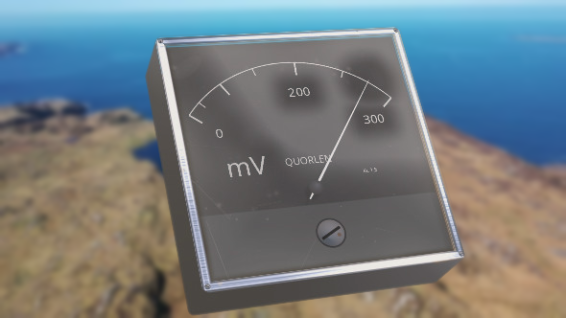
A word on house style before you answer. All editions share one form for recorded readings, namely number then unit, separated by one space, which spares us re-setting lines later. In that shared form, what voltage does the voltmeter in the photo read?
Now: 275 mV
